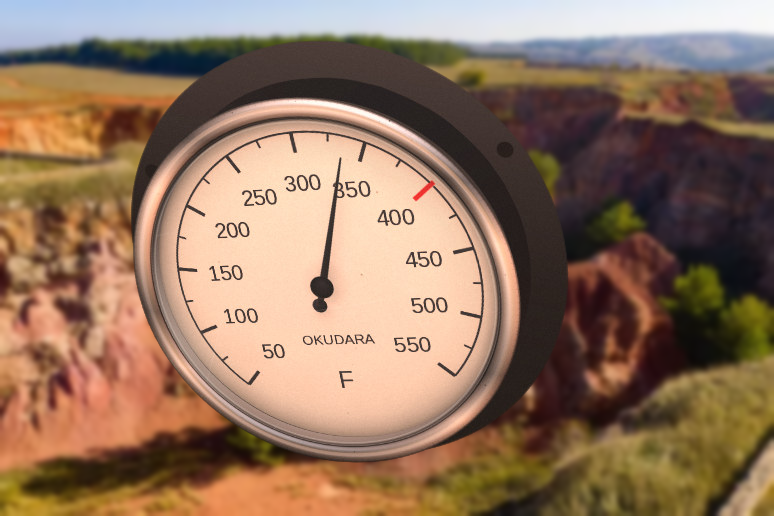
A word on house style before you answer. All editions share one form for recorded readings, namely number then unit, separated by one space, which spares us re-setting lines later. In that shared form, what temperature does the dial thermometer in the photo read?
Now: 337.5 °F
